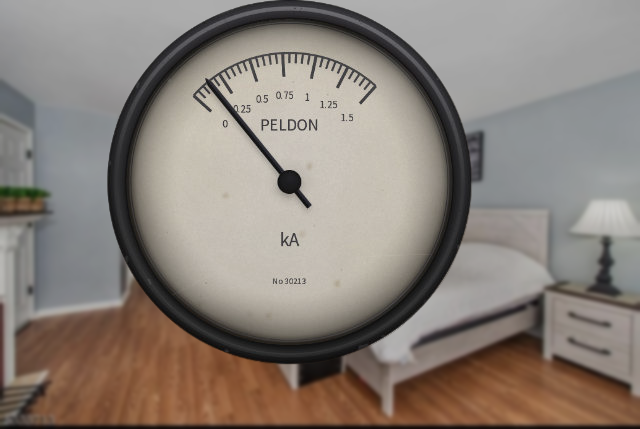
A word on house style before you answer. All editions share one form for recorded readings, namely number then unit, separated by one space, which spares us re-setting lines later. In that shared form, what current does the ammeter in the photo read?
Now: 0.15 kA
